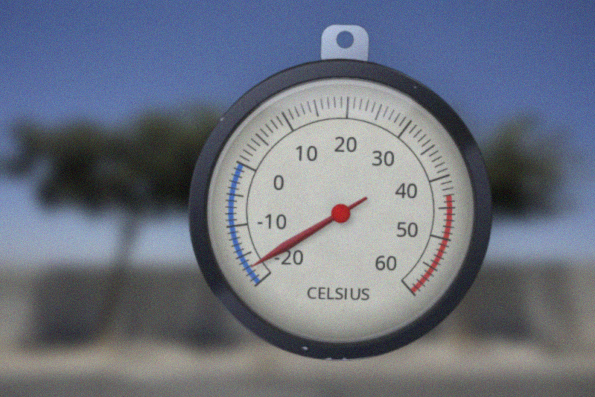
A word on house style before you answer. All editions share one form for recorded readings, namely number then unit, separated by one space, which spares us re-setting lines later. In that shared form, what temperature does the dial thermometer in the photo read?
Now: -17 °C
